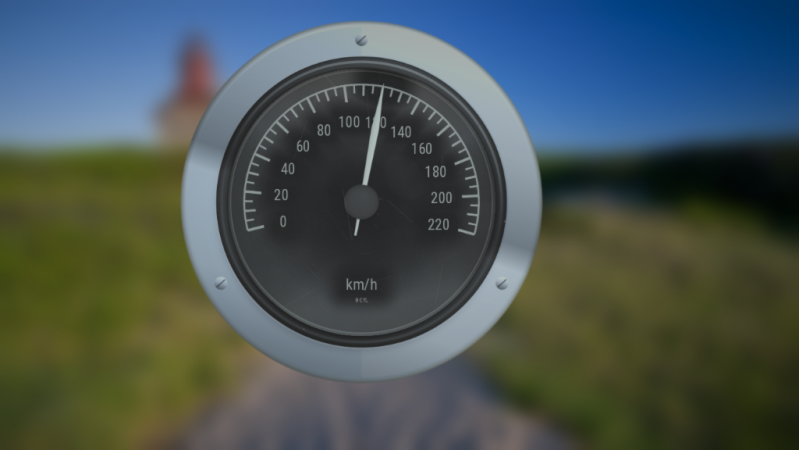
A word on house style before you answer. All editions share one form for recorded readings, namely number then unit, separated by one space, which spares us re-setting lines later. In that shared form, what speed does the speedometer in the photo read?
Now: 120 km/h
